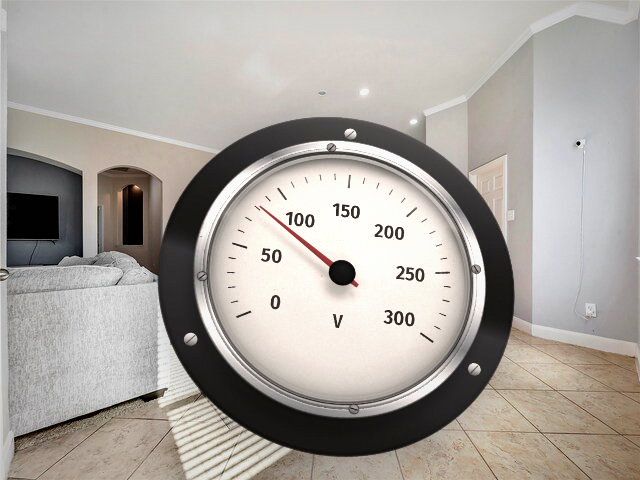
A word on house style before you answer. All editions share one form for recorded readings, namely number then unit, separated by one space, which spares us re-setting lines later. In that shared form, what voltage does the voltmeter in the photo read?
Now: 80 V
